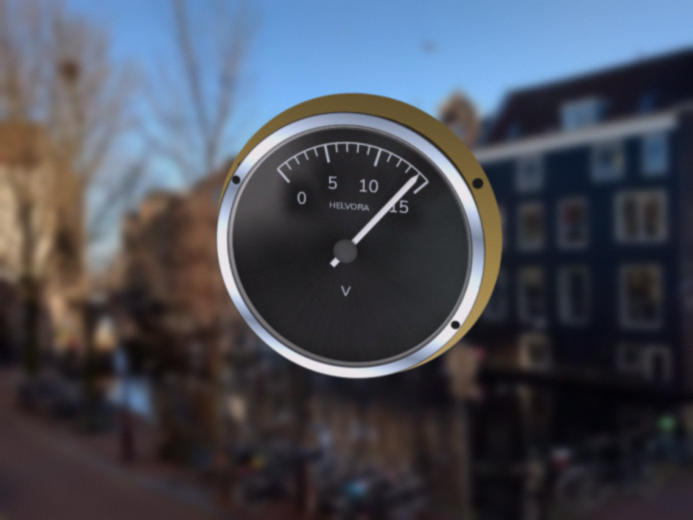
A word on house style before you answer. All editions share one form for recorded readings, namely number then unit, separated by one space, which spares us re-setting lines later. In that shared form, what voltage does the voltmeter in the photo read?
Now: 14 V
